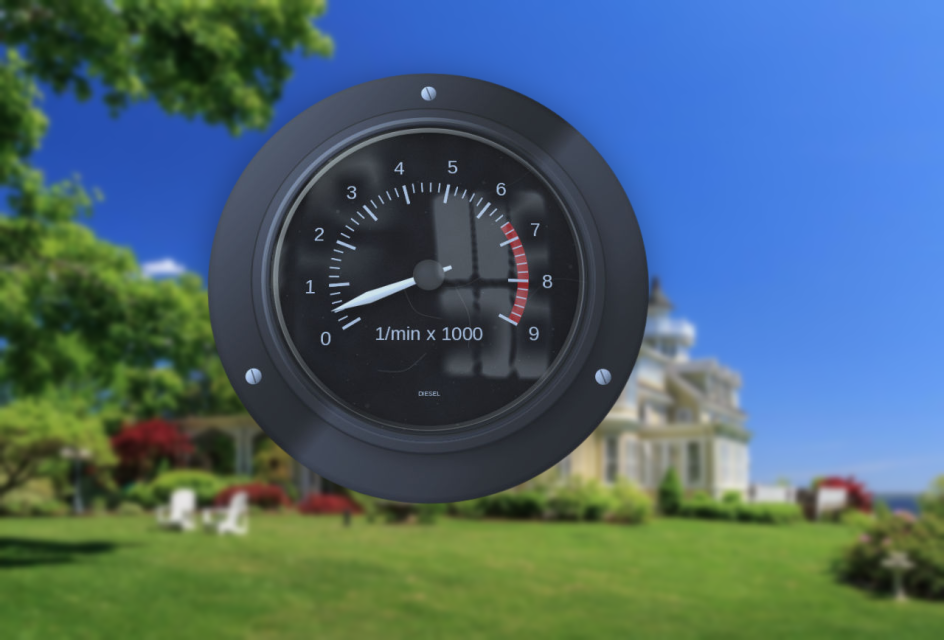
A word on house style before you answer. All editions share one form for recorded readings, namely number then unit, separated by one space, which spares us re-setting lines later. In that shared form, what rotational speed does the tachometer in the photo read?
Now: 400 rpm
